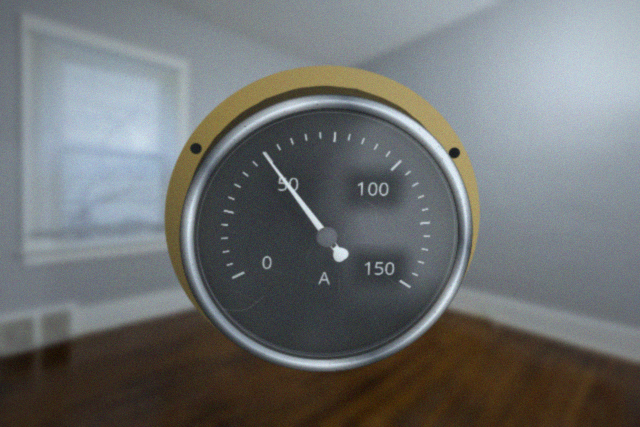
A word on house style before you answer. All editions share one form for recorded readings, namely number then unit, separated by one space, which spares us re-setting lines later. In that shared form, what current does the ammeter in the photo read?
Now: 50 A
